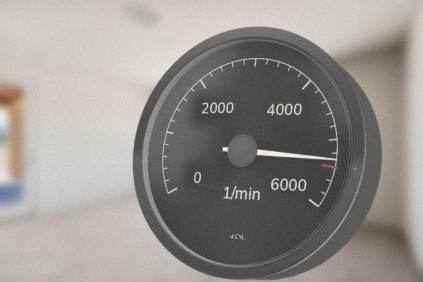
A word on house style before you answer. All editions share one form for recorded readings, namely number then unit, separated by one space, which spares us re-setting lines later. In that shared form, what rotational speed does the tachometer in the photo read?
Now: 5300 rpm
